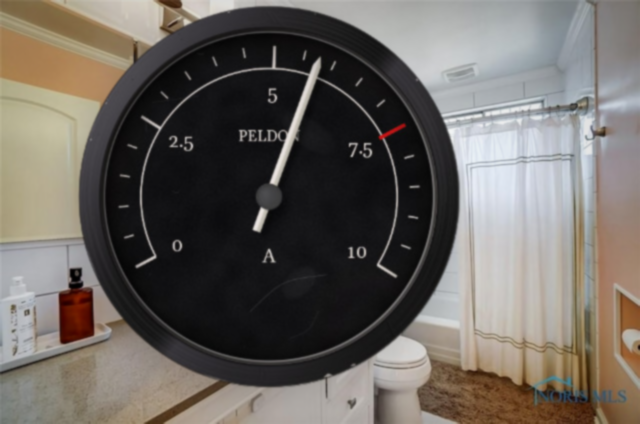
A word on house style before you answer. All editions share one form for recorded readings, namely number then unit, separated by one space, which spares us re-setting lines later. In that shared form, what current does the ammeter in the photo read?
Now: 5.75 A
